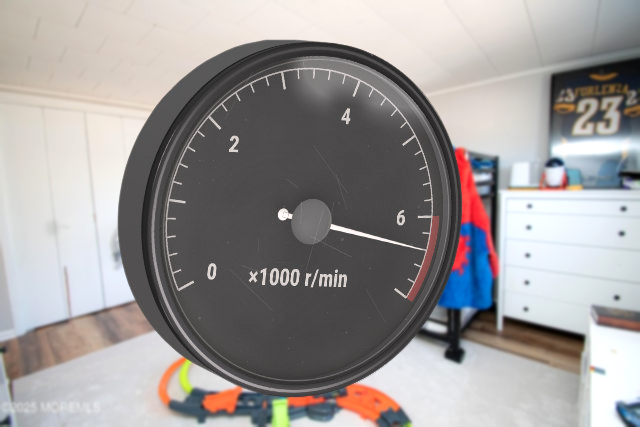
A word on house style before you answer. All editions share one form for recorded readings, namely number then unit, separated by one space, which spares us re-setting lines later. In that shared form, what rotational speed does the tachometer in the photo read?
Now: 6400 rpm
